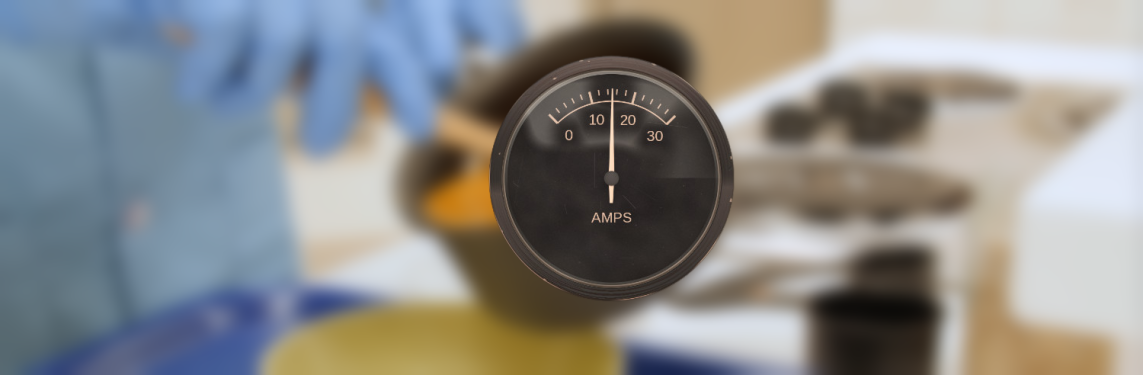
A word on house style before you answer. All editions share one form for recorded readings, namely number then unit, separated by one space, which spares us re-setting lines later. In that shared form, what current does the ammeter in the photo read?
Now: 15 A
